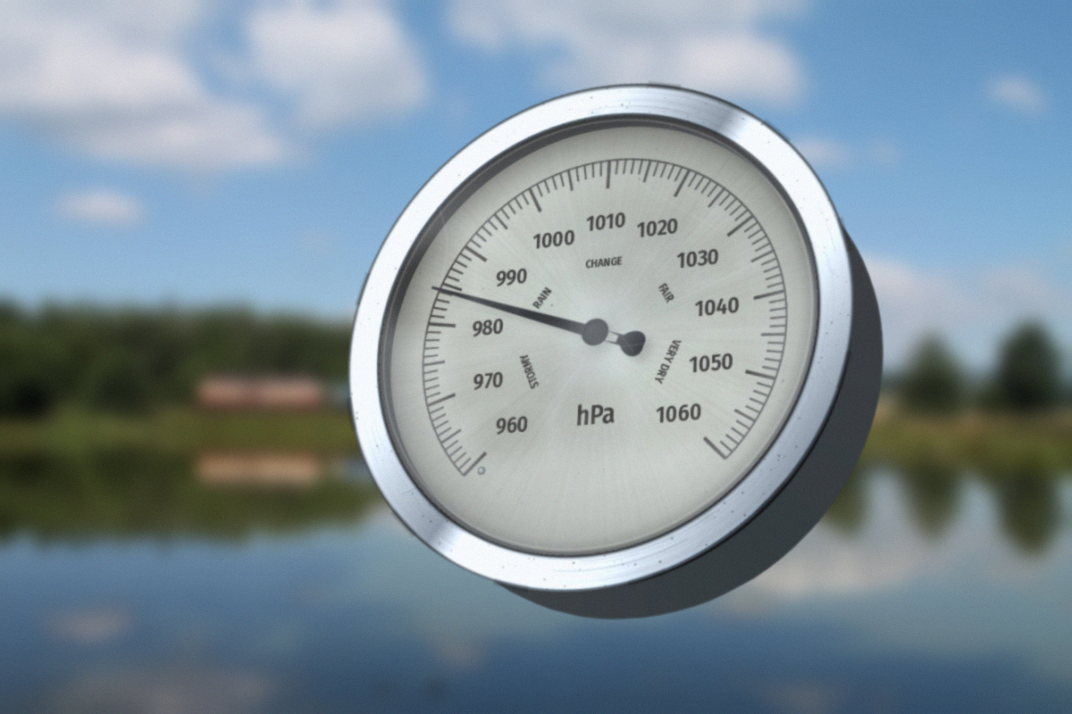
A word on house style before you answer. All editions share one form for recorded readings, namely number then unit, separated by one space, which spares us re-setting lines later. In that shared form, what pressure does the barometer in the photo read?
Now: 984 hPa
